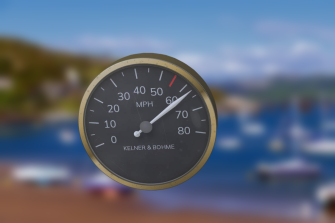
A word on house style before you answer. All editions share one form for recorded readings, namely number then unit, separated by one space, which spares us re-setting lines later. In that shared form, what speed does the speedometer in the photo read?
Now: 62.5 mph
